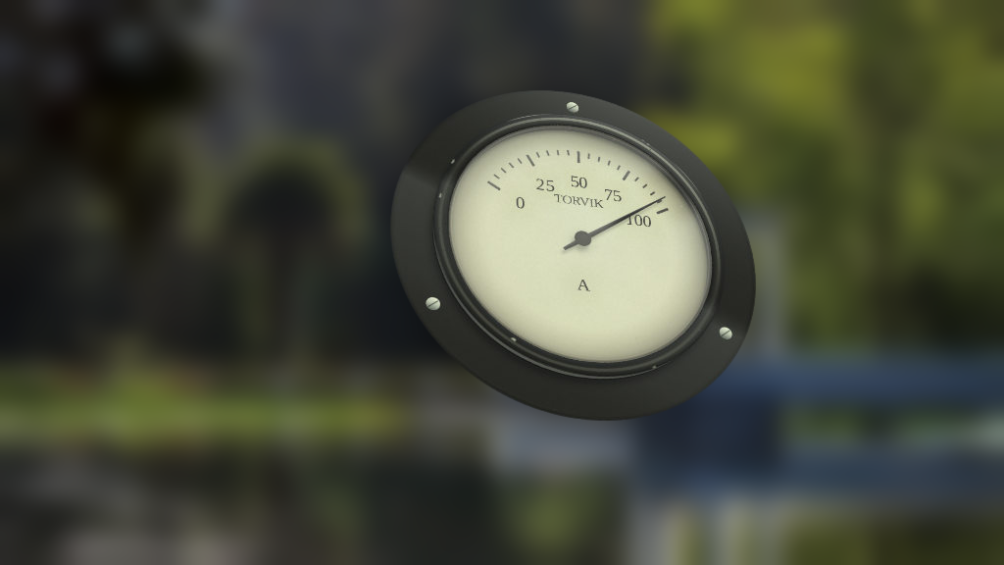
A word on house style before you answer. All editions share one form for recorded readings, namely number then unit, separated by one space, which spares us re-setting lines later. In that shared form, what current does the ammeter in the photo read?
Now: 95 A
